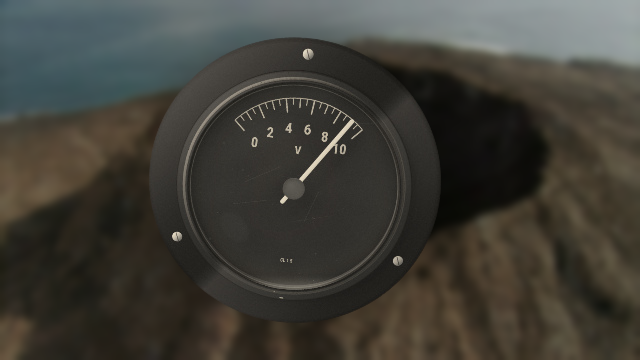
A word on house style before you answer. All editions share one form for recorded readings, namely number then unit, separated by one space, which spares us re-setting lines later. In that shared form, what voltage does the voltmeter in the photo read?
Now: 9 V
